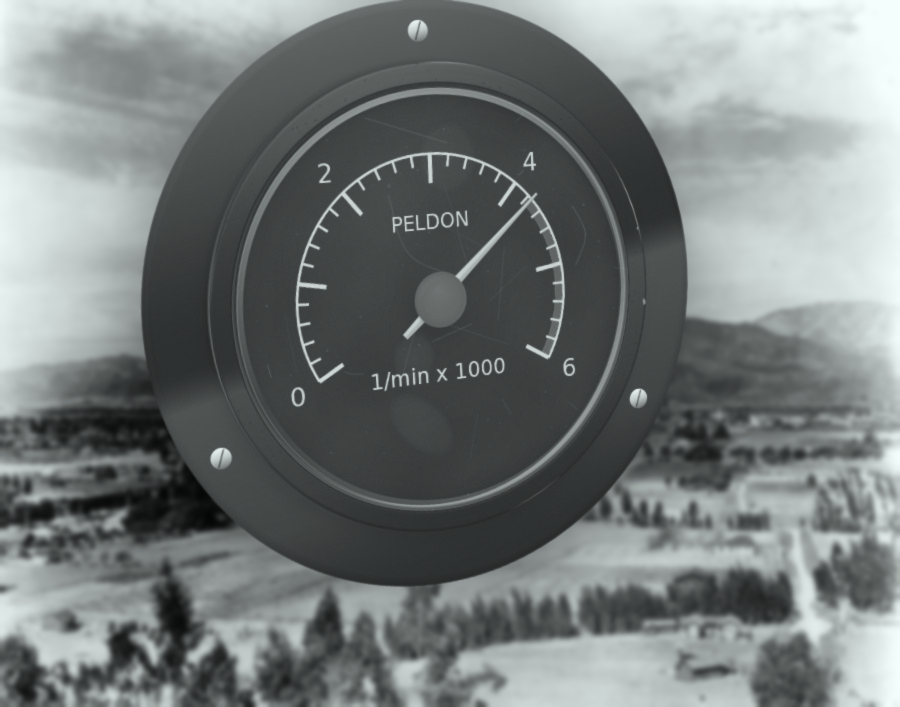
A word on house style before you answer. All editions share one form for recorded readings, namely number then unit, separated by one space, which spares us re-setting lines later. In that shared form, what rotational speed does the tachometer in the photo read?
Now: 4200 rpm
